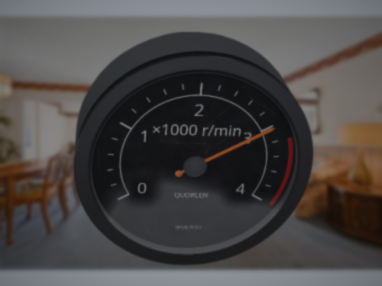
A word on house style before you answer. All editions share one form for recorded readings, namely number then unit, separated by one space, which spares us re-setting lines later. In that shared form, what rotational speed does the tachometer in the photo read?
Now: 3000 rpm
